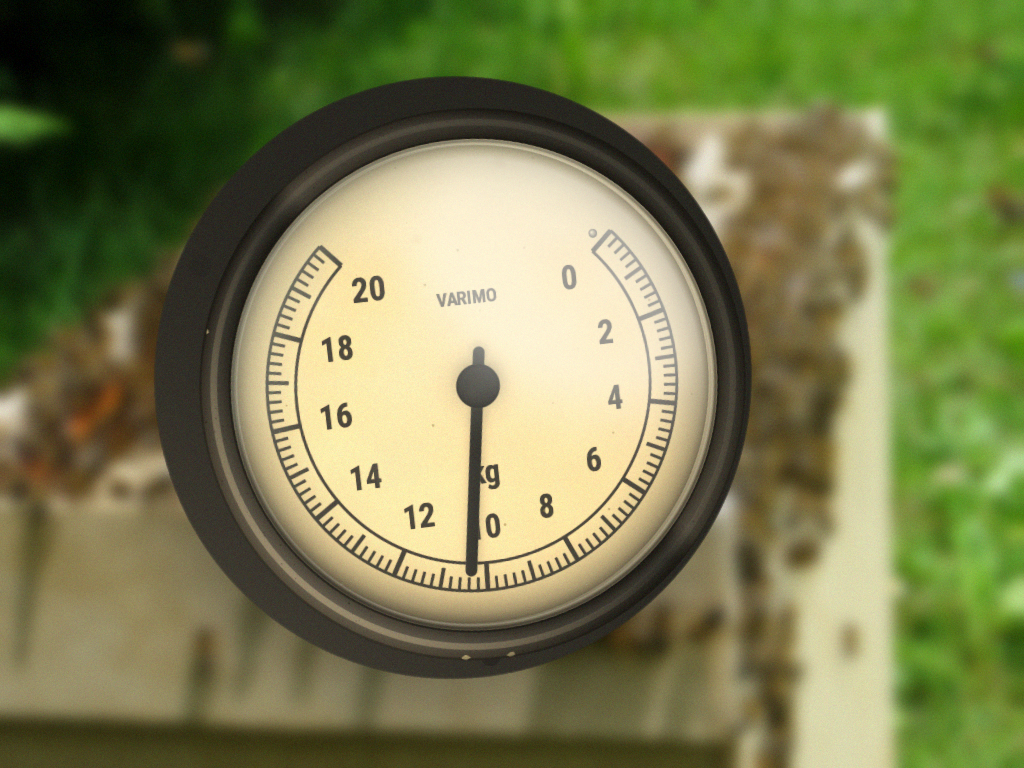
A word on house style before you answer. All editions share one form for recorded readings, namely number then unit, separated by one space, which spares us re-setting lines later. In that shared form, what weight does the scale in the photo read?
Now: 10.4 kg
